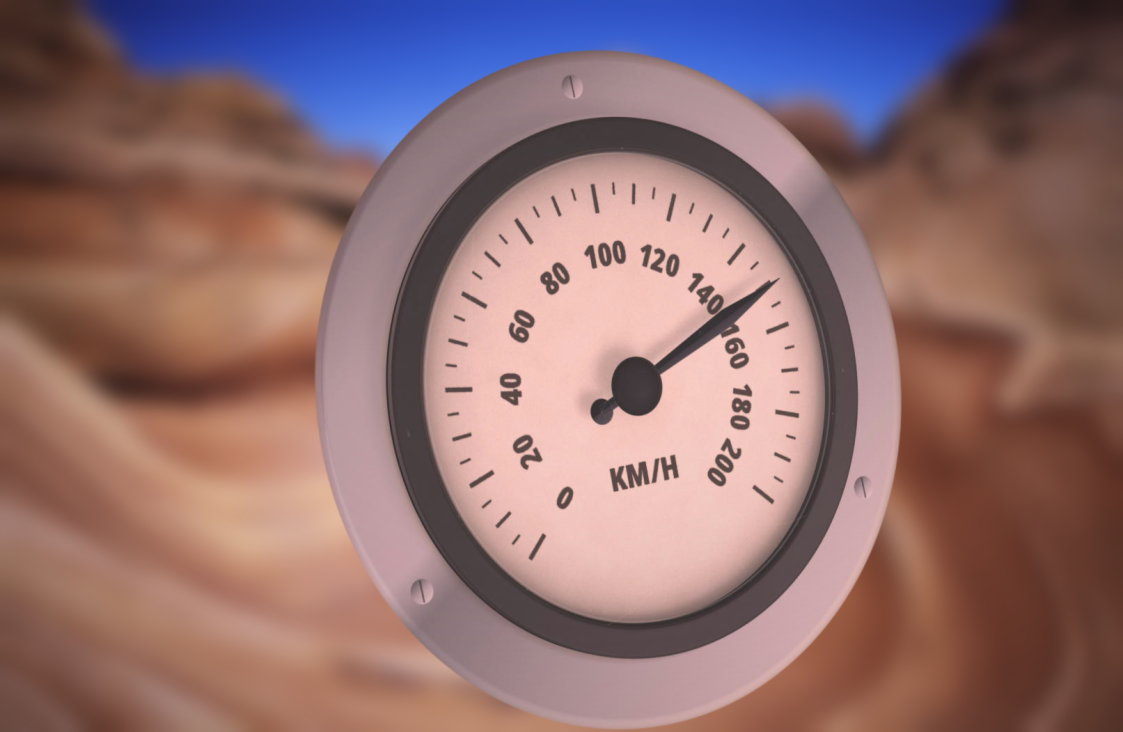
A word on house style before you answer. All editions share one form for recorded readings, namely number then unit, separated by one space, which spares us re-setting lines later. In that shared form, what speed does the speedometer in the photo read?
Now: 150 km/h
